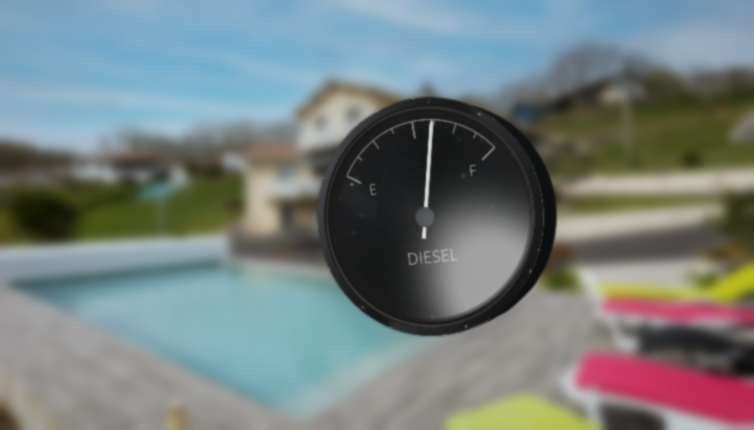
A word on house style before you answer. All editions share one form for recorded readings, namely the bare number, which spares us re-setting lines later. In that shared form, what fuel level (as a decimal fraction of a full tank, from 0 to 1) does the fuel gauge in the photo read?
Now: 0.625
